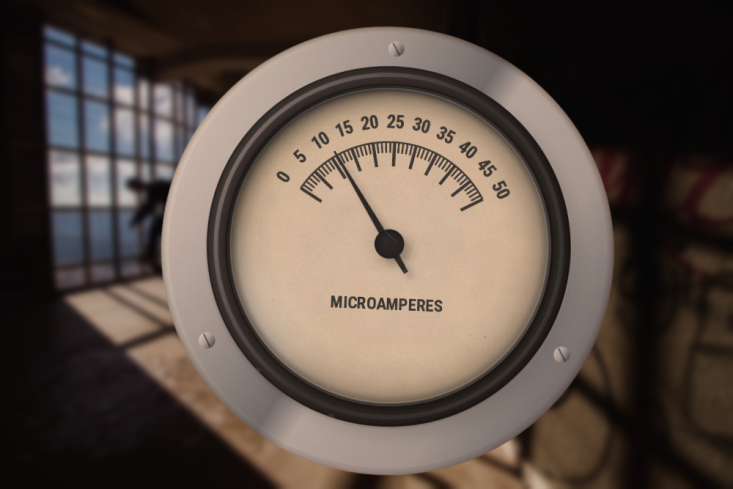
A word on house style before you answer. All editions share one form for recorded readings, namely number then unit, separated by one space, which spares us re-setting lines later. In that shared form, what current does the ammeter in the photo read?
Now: 11 µA
